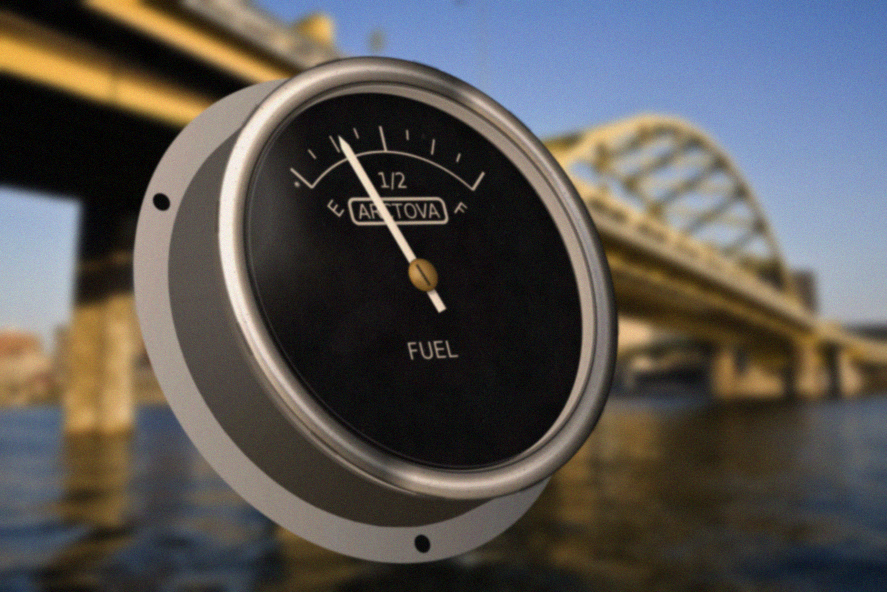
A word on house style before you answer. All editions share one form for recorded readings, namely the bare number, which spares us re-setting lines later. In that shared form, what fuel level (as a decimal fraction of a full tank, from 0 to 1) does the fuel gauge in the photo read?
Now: 0.25
